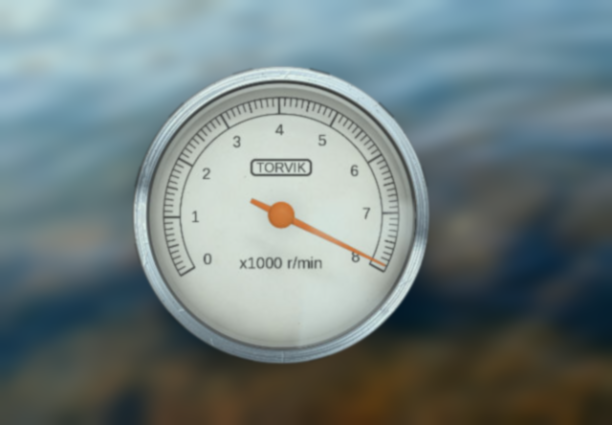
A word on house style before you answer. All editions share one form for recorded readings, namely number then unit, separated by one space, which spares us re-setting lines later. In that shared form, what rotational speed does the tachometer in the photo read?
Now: 7900 rpm
